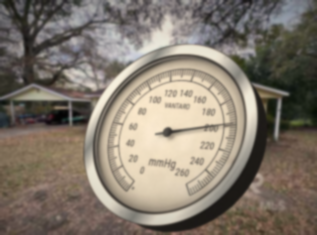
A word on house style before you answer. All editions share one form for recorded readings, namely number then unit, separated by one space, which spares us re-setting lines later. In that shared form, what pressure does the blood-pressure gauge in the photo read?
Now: 200 mmHg
